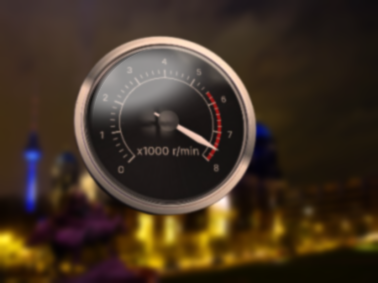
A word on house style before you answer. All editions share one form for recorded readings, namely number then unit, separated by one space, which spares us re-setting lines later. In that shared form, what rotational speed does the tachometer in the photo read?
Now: 7600 rpm
